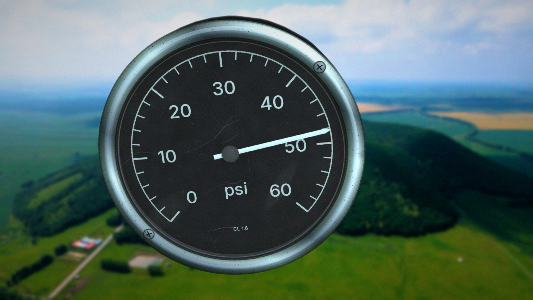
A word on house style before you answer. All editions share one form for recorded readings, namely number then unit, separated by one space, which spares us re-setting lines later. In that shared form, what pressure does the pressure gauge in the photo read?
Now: 48 psi
